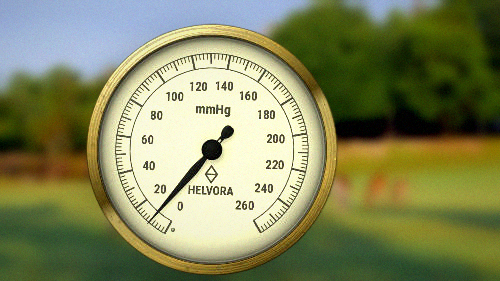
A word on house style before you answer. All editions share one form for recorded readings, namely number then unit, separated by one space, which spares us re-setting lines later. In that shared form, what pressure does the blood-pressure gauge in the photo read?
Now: 10 mmHg
